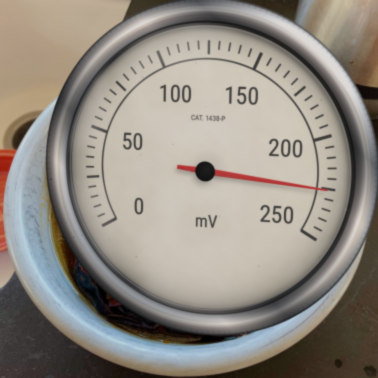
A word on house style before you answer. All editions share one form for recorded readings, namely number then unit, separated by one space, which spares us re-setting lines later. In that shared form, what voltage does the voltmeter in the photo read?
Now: 225 mV
